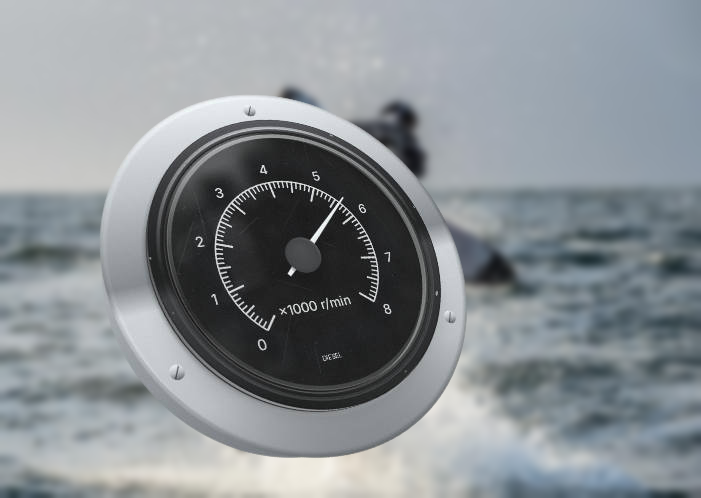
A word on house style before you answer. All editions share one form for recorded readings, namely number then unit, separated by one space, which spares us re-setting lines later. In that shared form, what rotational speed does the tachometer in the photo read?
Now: 5600 rpm
